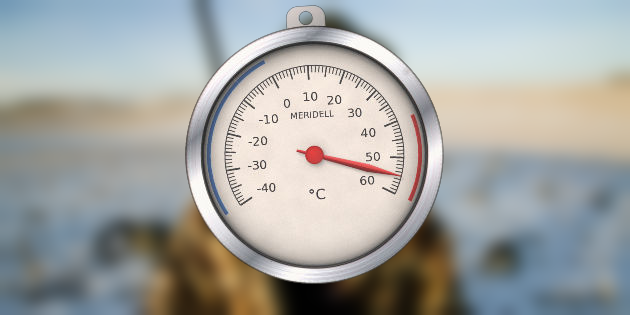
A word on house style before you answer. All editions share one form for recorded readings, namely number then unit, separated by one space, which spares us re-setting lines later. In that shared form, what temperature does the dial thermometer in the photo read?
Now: 55 °C
